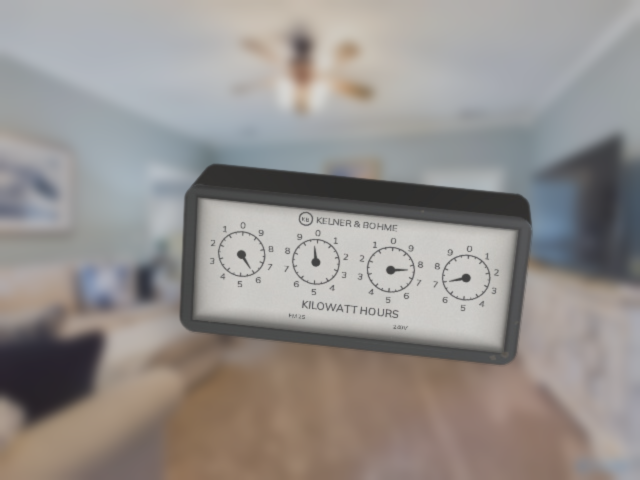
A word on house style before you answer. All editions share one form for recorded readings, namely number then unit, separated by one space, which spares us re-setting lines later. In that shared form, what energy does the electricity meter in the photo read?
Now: 5977 kWh
